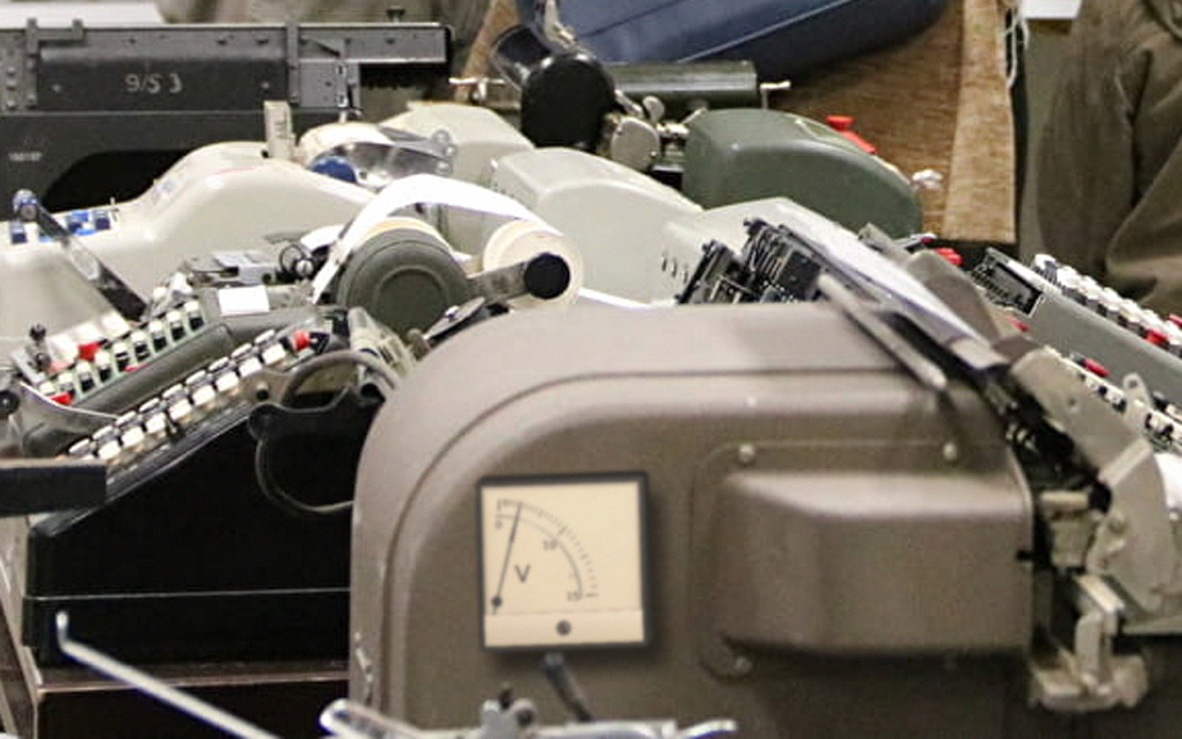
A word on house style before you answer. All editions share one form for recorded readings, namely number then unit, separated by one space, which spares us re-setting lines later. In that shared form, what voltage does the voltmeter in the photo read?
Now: 5 V
